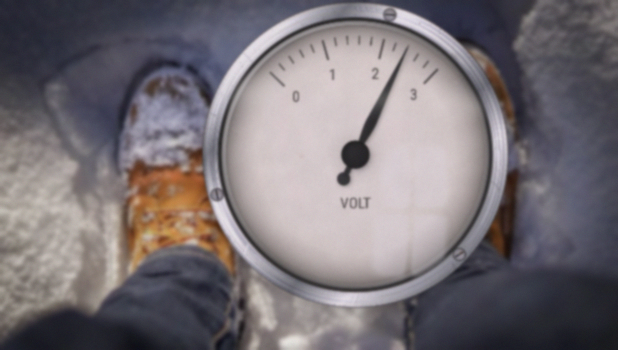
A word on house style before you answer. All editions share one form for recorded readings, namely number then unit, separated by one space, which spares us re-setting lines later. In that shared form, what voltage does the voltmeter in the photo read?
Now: 2.4 V
